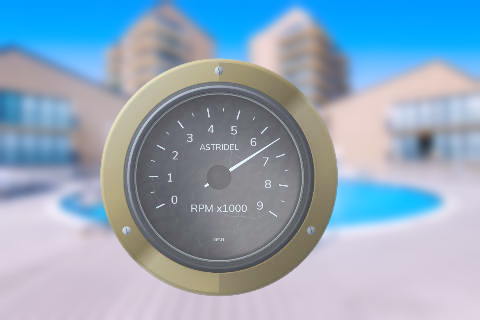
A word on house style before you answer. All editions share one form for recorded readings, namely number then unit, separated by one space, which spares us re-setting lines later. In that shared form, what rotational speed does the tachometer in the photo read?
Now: 6500 rpm
